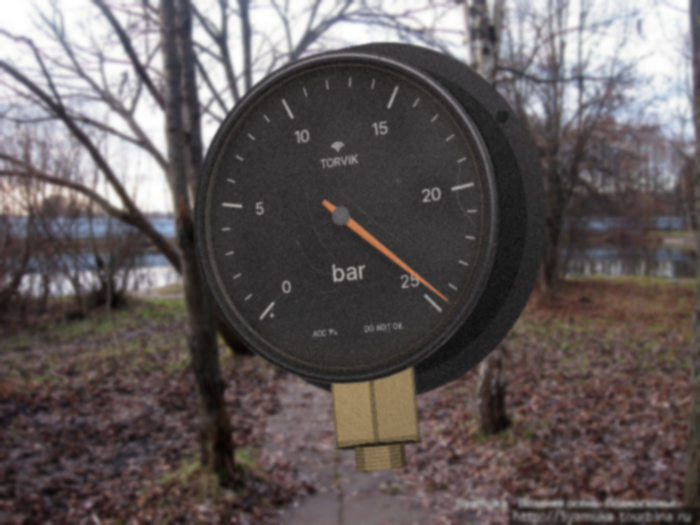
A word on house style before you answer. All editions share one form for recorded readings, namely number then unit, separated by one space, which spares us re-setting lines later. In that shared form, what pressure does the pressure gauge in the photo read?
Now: 24.5 bar
